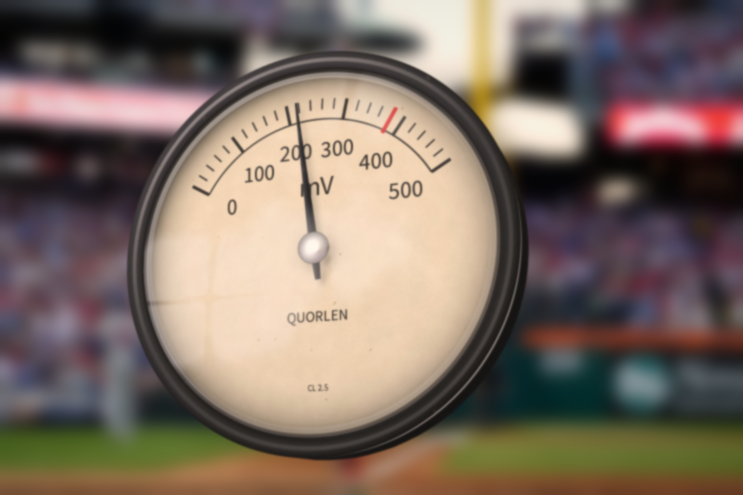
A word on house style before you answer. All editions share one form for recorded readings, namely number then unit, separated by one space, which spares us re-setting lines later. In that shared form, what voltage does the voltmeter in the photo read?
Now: 220 mV
